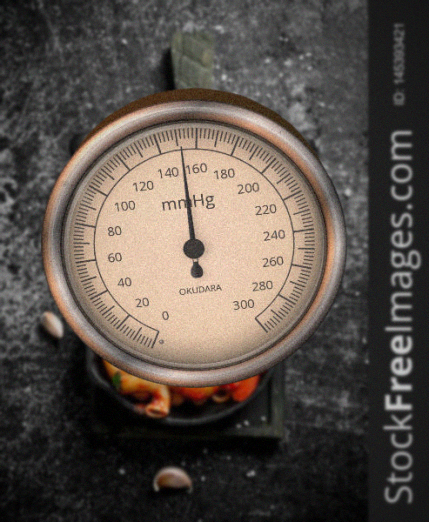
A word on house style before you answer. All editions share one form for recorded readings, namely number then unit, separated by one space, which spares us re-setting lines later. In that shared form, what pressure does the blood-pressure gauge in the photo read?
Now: 152 mmHg
